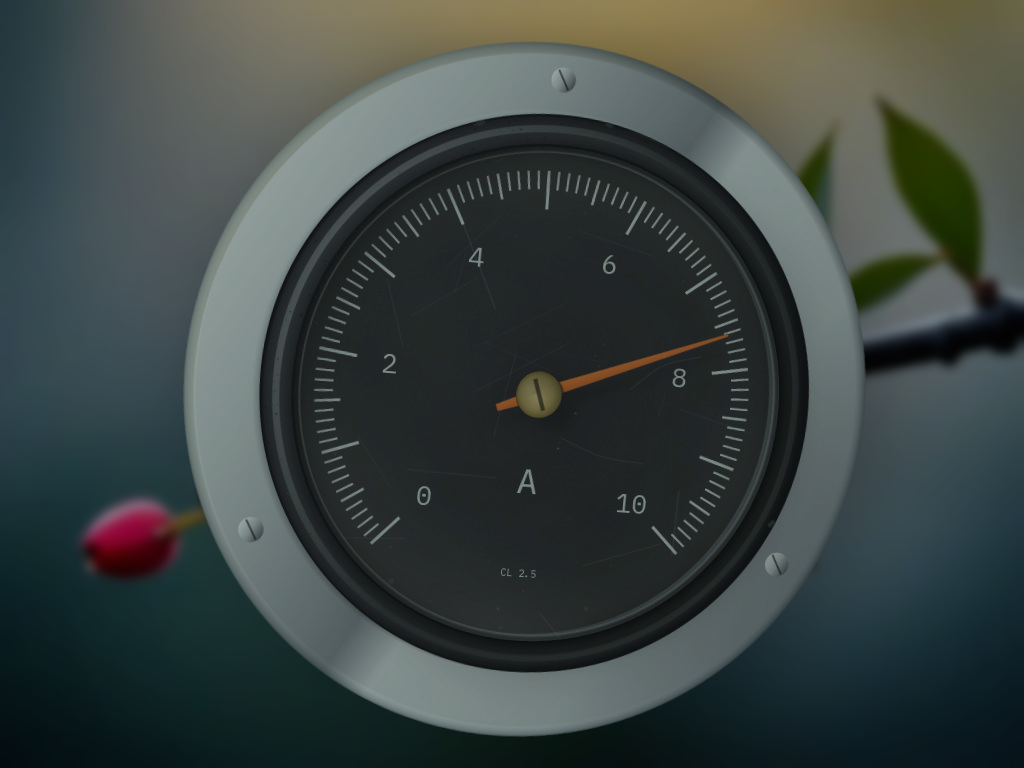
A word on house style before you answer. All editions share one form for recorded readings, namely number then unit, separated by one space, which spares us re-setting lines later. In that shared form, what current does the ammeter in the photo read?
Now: 7.6 A
